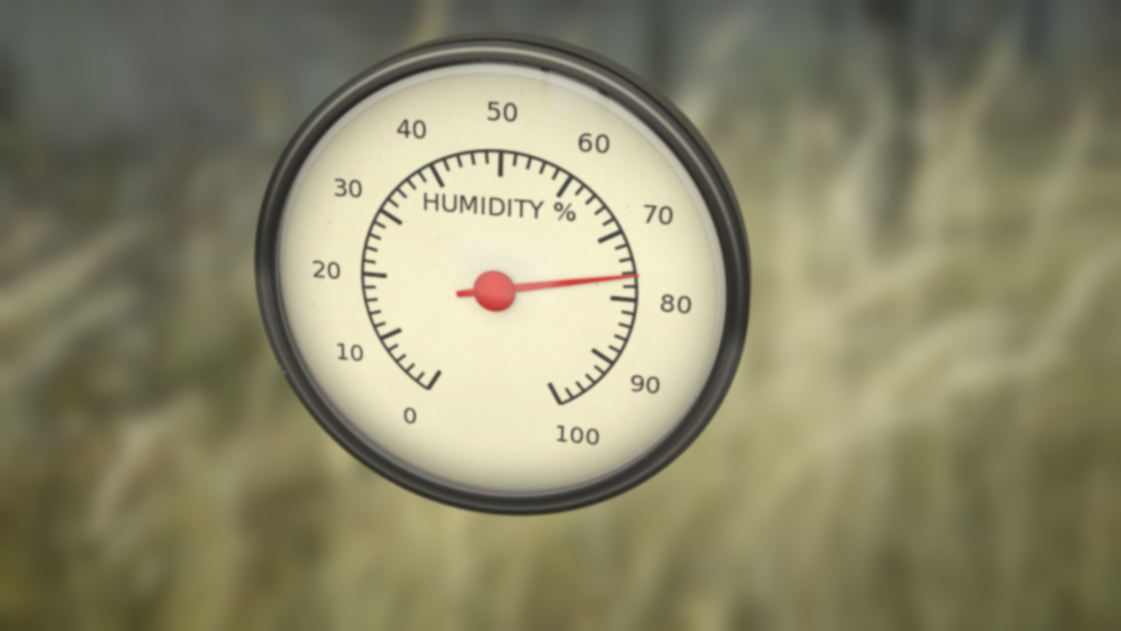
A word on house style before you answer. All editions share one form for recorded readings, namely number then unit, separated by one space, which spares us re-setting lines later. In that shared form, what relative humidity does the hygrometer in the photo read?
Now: 76 %
